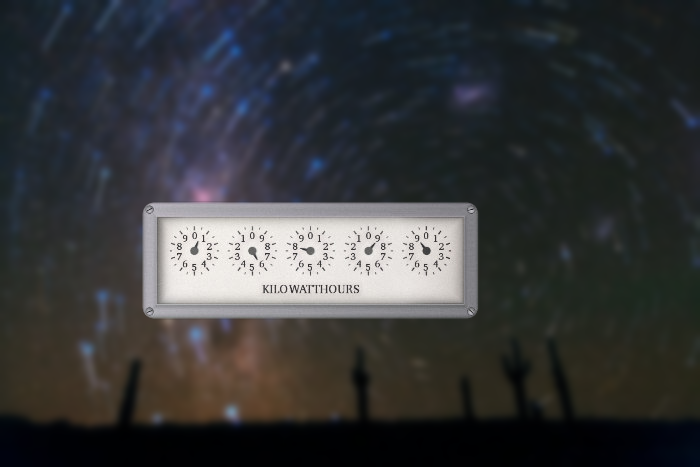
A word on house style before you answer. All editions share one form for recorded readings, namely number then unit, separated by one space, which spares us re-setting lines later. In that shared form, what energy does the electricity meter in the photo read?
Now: 5789 kWh
